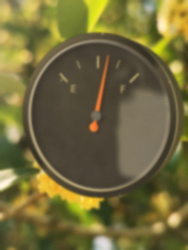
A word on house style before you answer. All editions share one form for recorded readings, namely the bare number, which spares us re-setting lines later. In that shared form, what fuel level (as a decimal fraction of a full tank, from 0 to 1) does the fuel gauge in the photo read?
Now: 0.625
